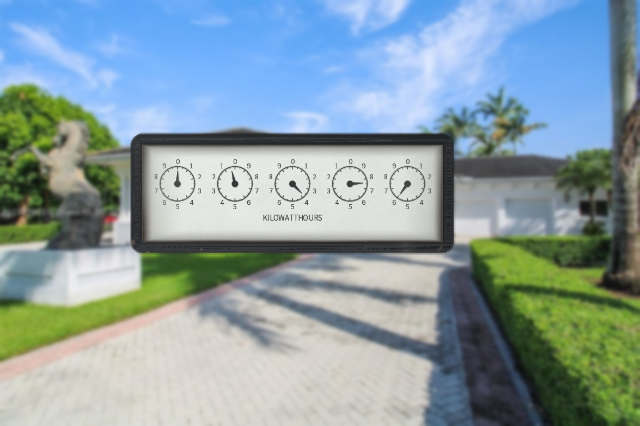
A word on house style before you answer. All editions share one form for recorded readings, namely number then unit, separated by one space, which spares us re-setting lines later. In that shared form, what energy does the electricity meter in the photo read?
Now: 376 kWh
